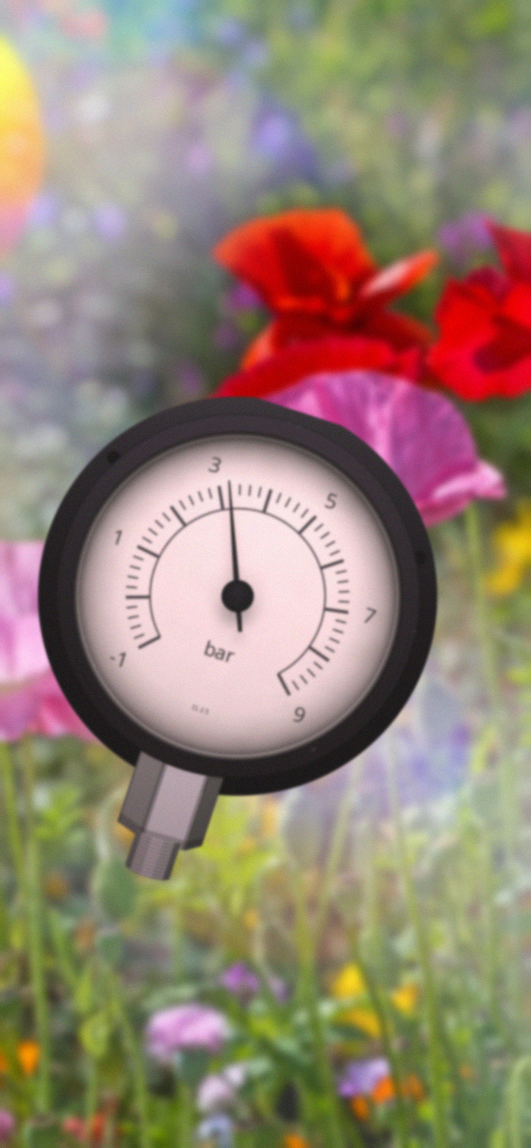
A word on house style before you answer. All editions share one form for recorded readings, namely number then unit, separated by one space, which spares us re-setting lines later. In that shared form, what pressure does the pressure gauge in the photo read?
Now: 3.2 bar
